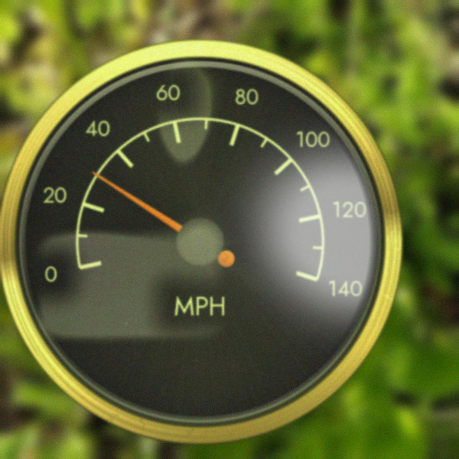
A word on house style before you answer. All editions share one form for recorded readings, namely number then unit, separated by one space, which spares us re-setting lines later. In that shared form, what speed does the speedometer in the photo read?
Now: 30 mph
